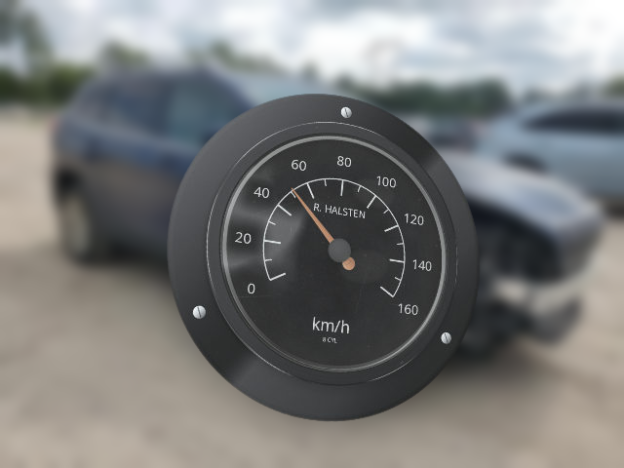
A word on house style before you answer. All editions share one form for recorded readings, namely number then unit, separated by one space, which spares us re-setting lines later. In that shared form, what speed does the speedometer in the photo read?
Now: 50 km/h
